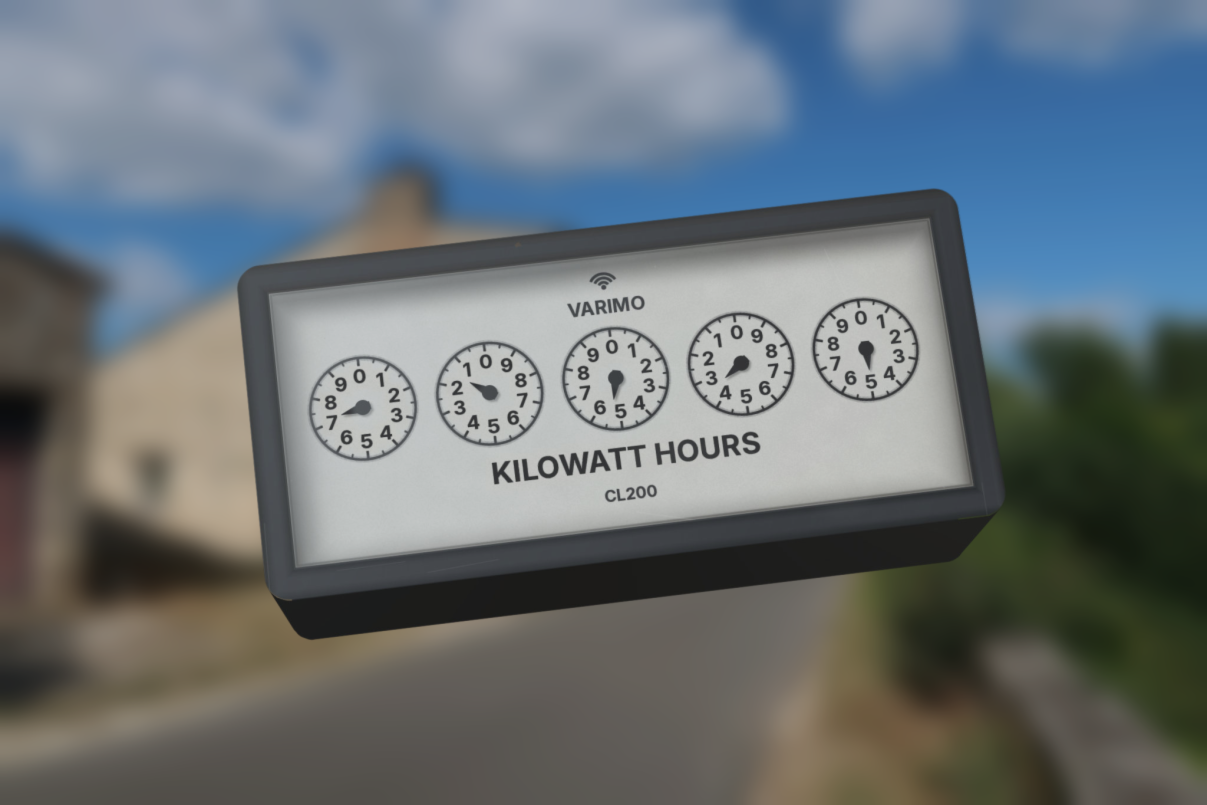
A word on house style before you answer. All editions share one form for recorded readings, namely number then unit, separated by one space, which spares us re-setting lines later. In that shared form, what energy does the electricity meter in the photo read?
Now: 71535 kWh
